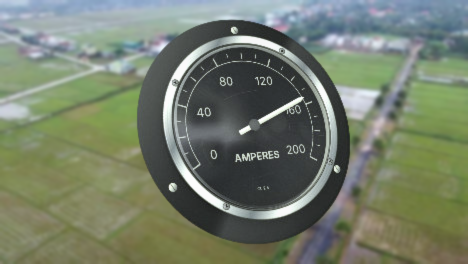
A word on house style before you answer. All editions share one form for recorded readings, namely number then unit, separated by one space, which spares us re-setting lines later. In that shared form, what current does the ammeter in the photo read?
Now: 155 A
